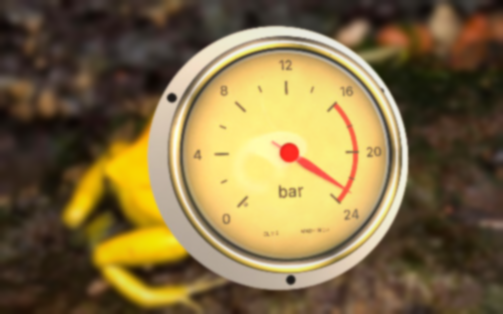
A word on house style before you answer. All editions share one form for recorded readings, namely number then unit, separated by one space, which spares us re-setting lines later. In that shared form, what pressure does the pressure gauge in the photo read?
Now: 23 bar
